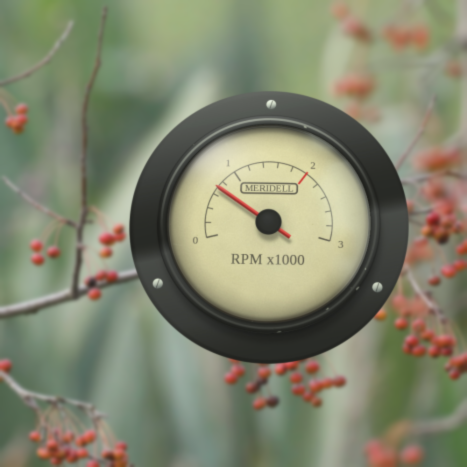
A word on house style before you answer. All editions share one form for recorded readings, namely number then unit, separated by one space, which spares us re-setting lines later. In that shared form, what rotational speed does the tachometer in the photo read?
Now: 700 rpm
